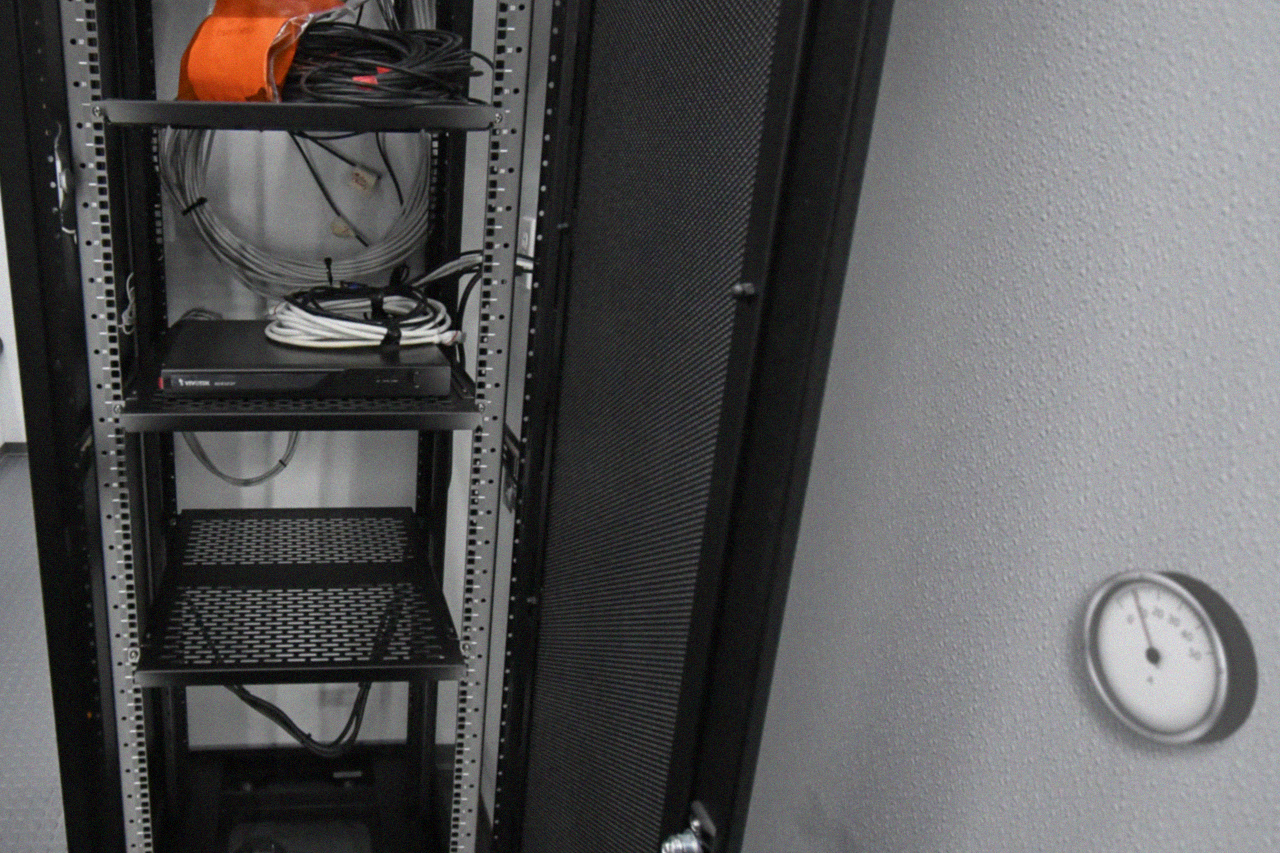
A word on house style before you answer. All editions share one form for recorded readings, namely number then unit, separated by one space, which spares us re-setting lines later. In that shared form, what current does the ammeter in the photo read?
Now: 10 A
